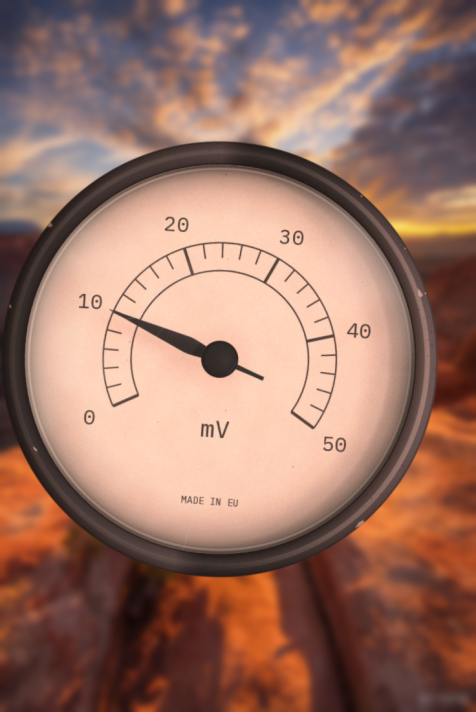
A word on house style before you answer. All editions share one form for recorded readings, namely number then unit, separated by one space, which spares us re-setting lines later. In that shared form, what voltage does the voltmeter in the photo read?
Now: 10 mV
